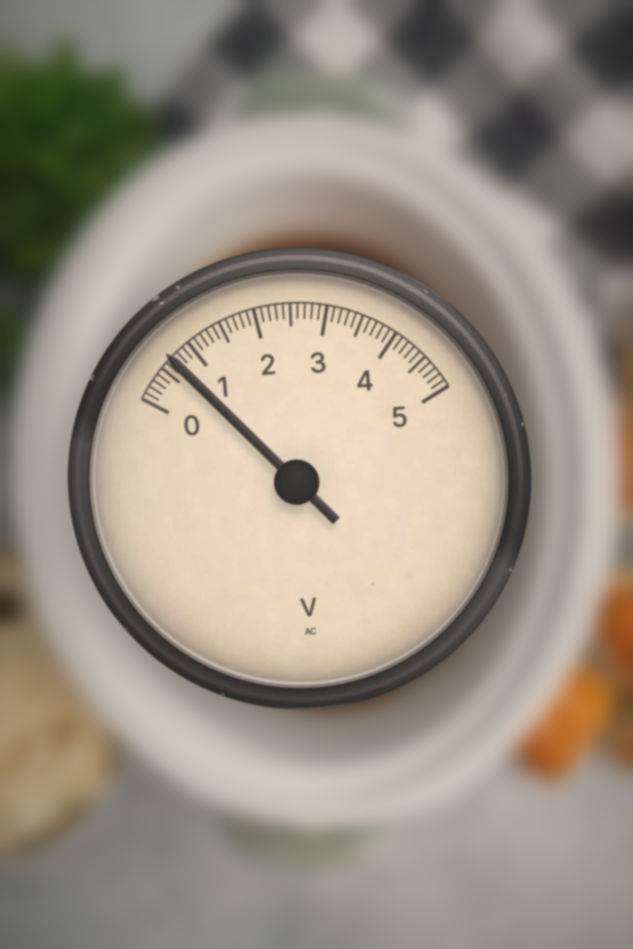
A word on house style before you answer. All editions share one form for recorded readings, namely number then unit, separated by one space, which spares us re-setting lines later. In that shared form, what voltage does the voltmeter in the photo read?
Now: 0.7 V
